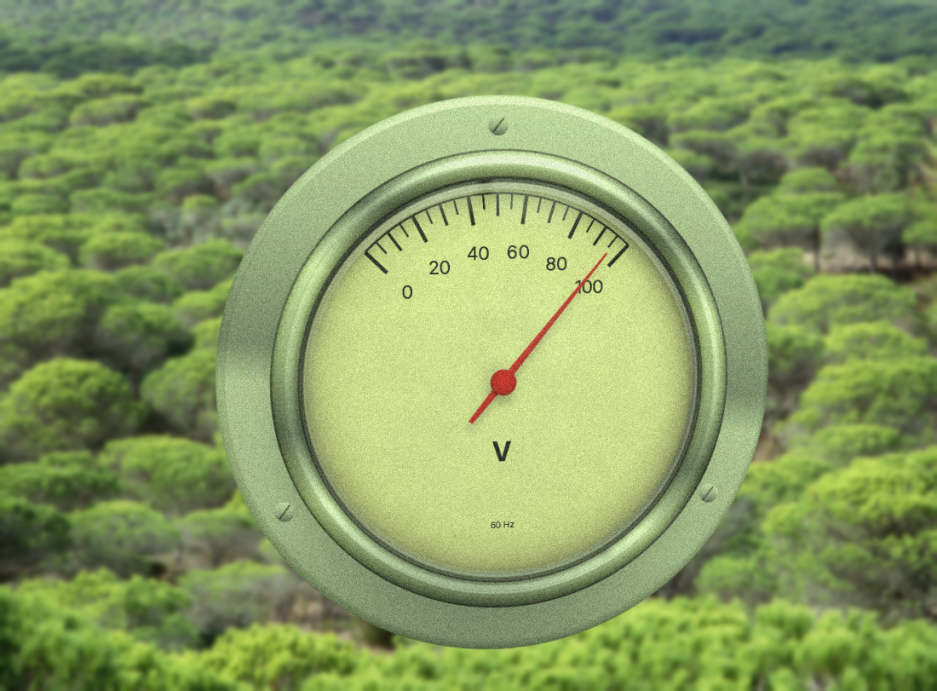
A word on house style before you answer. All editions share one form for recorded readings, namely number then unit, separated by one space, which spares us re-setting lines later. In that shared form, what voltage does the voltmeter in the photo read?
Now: 95 V
